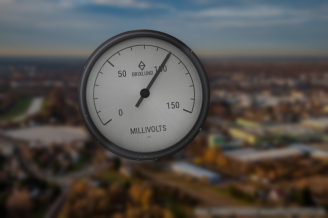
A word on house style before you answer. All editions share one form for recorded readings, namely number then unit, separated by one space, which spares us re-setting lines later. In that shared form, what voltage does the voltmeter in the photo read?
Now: 100 mV
